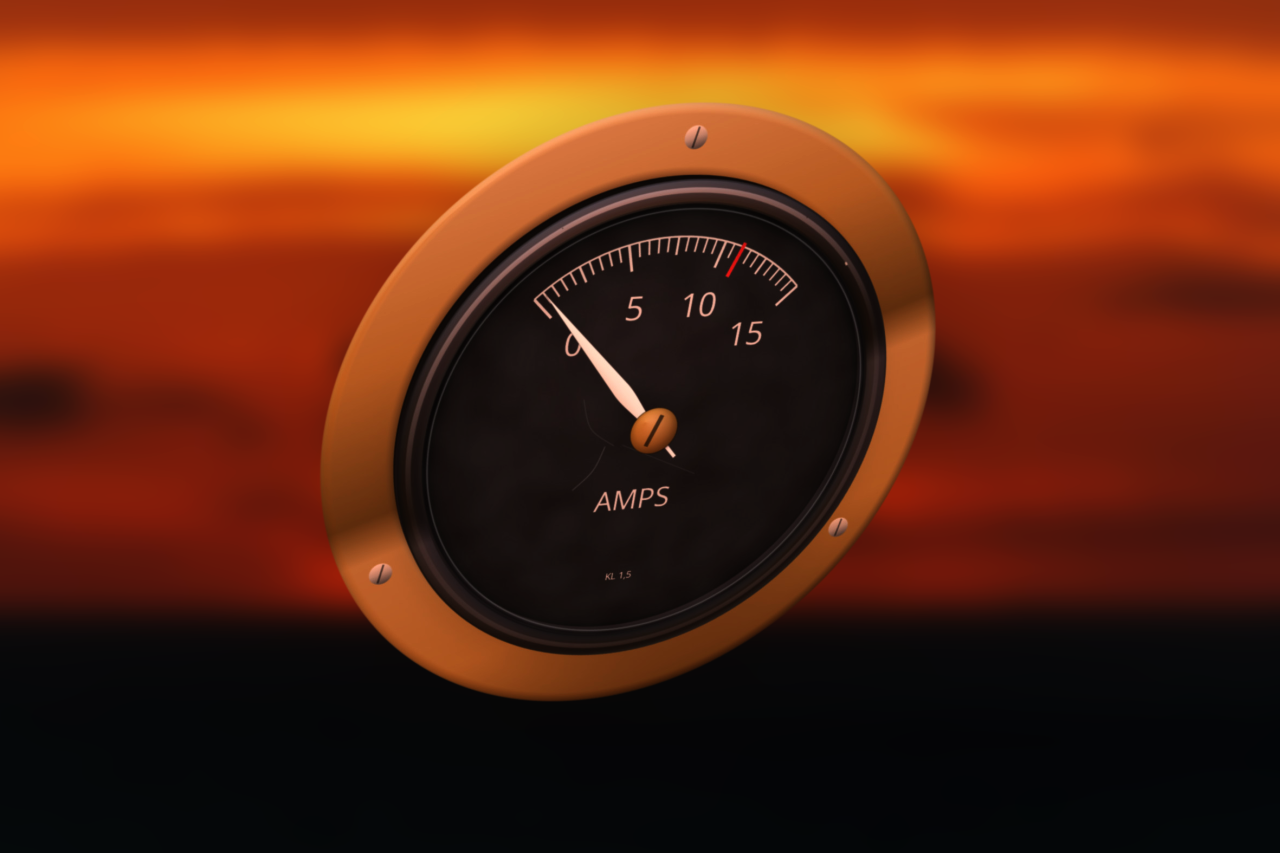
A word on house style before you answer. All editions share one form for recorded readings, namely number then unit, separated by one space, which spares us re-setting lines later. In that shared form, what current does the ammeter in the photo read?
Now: 0.5 A
